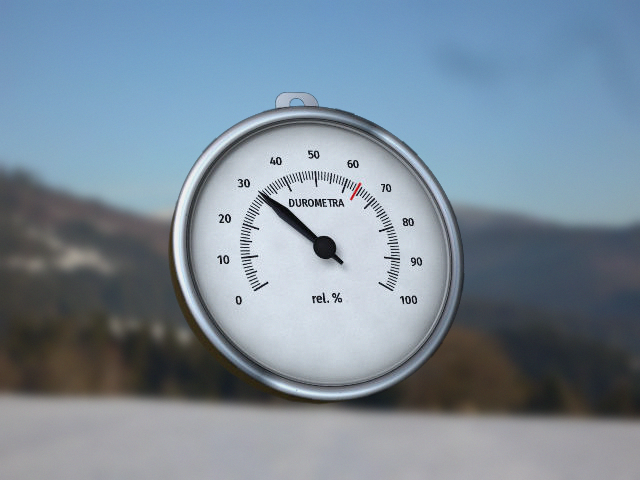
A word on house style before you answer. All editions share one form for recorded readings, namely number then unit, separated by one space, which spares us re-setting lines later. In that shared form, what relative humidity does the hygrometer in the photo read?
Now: 30 %
